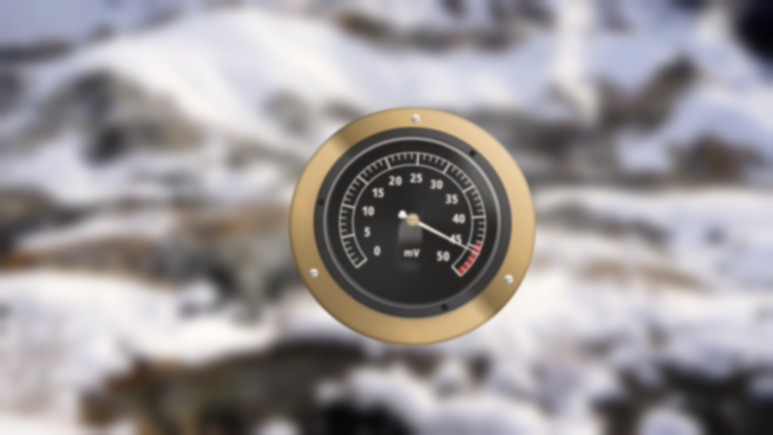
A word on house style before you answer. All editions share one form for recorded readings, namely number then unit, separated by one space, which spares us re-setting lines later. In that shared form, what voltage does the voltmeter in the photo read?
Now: 46 mV
